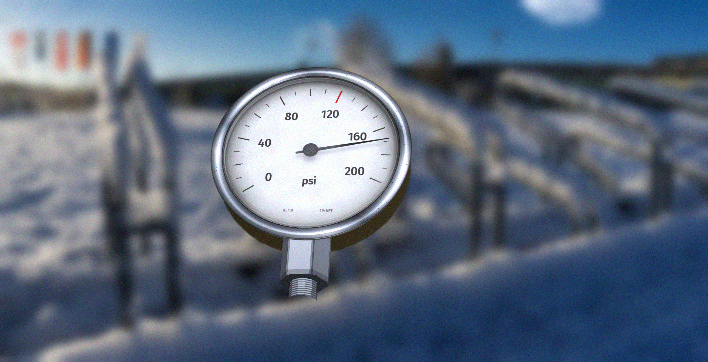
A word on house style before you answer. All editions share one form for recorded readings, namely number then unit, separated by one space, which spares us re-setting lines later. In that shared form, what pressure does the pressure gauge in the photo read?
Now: 170 psi
